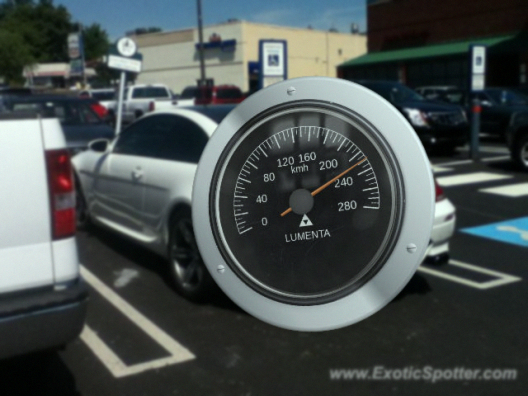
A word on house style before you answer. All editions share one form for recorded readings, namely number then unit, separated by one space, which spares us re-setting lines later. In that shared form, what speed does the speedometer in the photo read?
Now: 230 km/h
